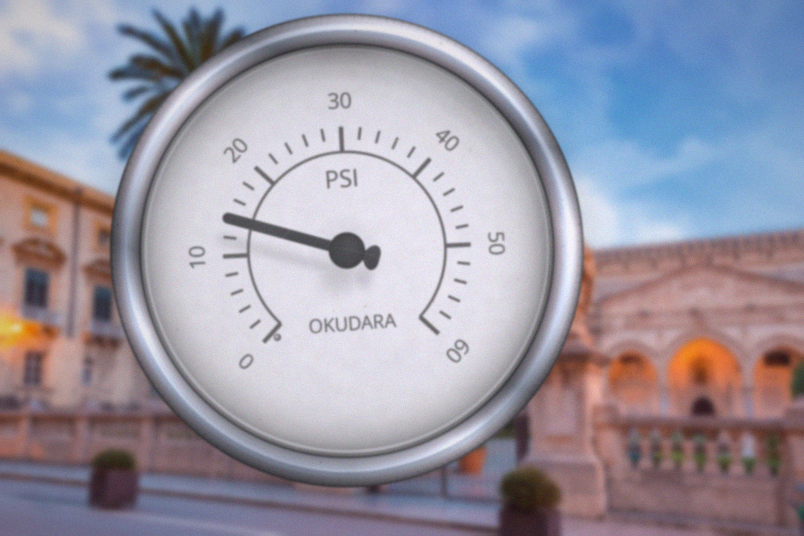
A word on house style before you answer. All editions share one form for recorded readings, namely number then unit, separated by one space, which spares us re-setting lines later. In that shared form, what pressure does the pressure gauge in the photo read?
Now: 14 psi
